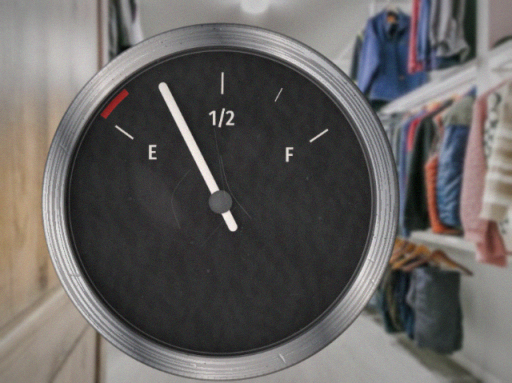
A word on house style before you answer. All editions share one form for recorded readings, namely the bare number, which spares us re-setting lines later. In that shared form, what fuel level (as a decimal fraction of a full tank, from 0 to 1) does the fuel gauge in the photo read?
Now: 0.25
